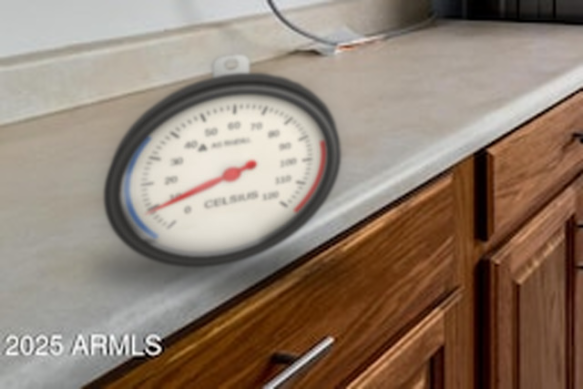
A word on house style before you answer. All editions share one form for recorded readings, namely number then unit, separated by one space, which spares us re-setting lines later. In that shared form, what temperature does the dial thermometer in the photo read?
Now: 10 °C
